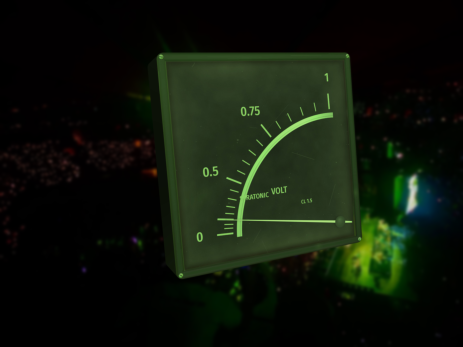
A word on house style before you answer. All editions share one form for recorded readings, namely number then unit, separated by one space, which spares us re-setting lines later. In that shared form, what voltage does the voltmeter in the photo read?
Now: 0.25 V
